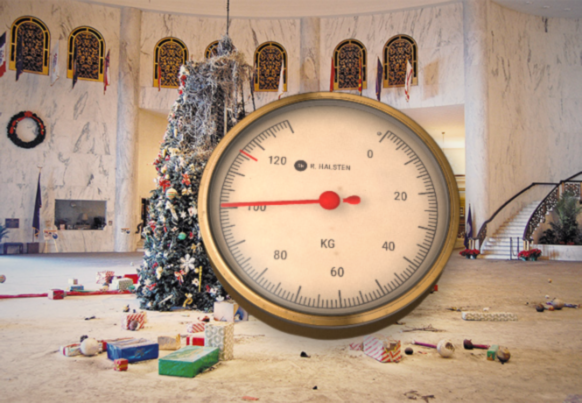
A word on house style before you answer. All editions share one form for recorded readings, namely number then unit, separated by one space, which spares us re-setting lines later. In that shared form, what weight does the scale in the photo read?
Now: 100 kg
